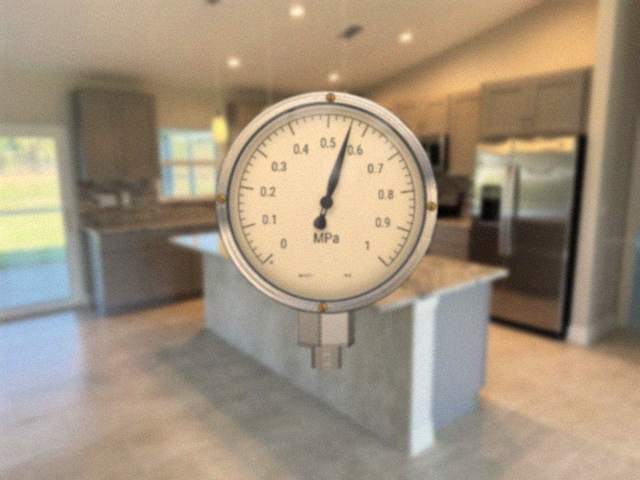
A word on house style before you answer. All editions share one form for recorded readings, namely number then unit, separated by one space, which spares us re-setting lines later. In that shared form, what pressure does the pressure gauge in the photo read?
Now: 0.56 MPa
